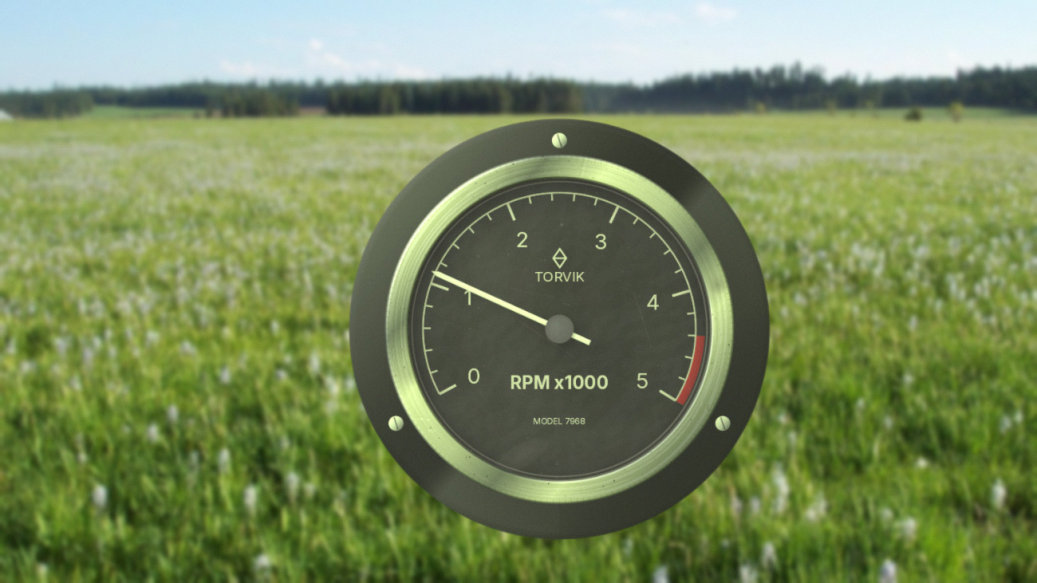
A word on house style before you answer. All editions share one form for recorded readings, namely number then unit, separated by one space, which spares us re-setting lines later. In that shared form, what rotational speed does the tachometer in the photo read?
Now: 1100 rpm
